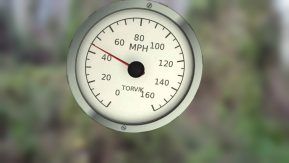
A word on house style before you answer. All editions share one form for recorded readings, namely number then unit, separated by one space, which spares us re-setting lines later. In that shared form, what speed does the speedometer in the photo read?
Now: 45 mph
